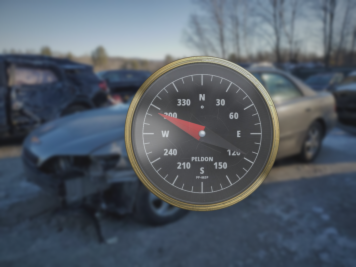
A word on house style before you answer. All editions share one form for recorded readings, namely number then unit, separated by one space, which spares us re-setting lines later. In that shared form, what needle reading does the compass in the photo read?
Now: 295 °
